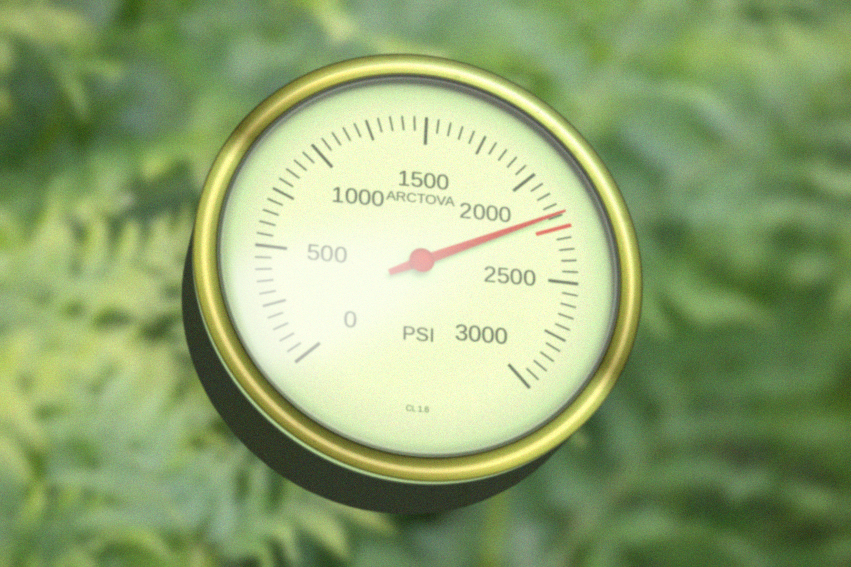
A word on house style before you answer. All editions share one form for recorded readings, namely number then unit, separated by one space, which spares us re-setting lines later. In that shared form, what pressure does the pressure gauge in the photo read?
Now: 2200 psi
